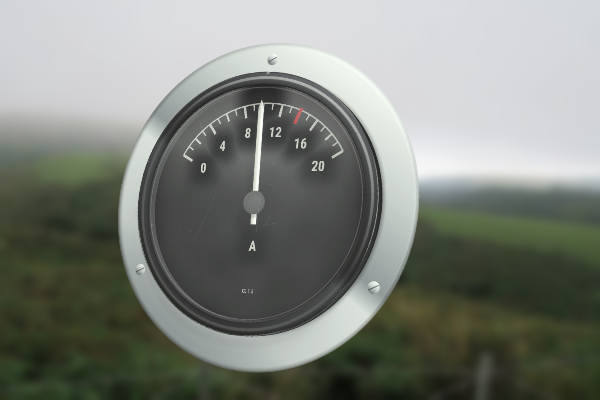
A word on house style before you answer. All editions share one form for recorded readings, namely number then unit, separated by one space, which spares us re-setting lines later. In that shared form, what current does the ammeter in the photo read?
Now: 10 A
